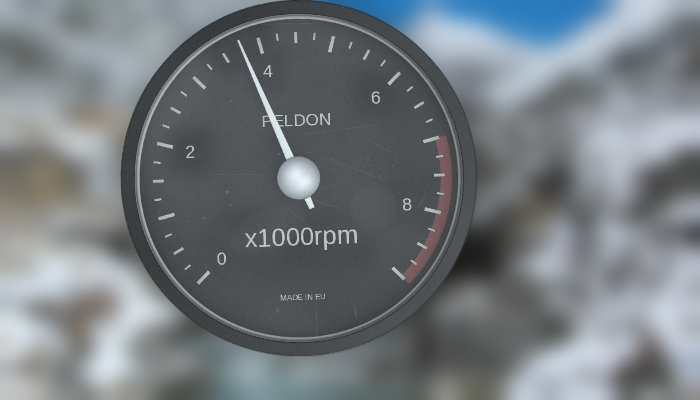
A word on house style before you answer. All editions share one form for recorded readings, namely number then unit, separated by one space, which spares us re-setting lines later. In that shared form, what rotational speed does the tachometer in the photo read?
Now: 3750 rpm
